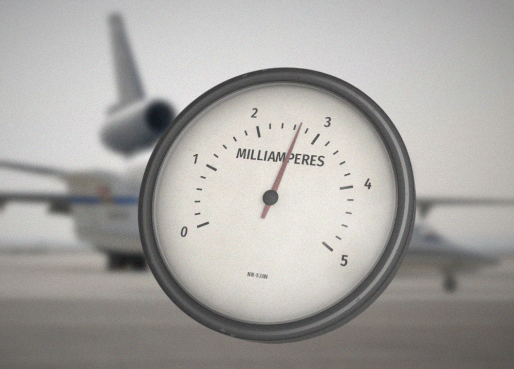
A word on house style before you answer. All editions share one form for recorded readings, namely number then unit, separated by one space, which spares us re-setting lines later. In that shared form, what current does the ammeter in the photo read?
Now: 2.7 mA
